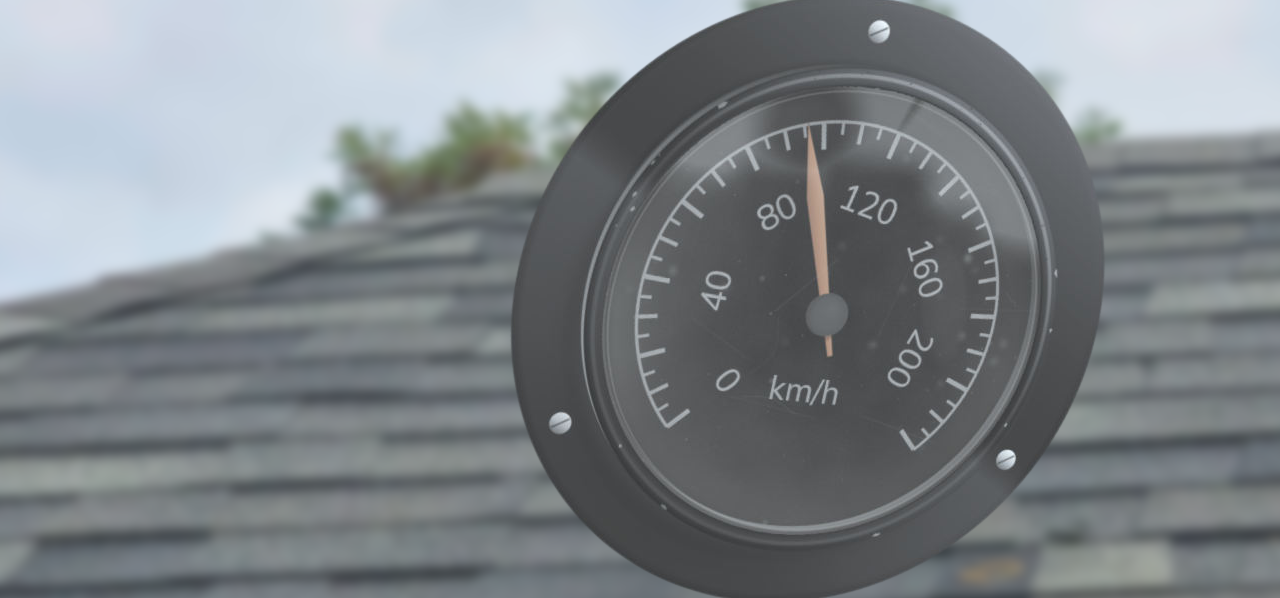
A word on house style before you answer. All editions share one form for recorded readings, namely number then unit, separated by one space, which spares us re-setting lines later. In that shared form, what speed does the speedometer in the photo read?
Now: 95 km/h
